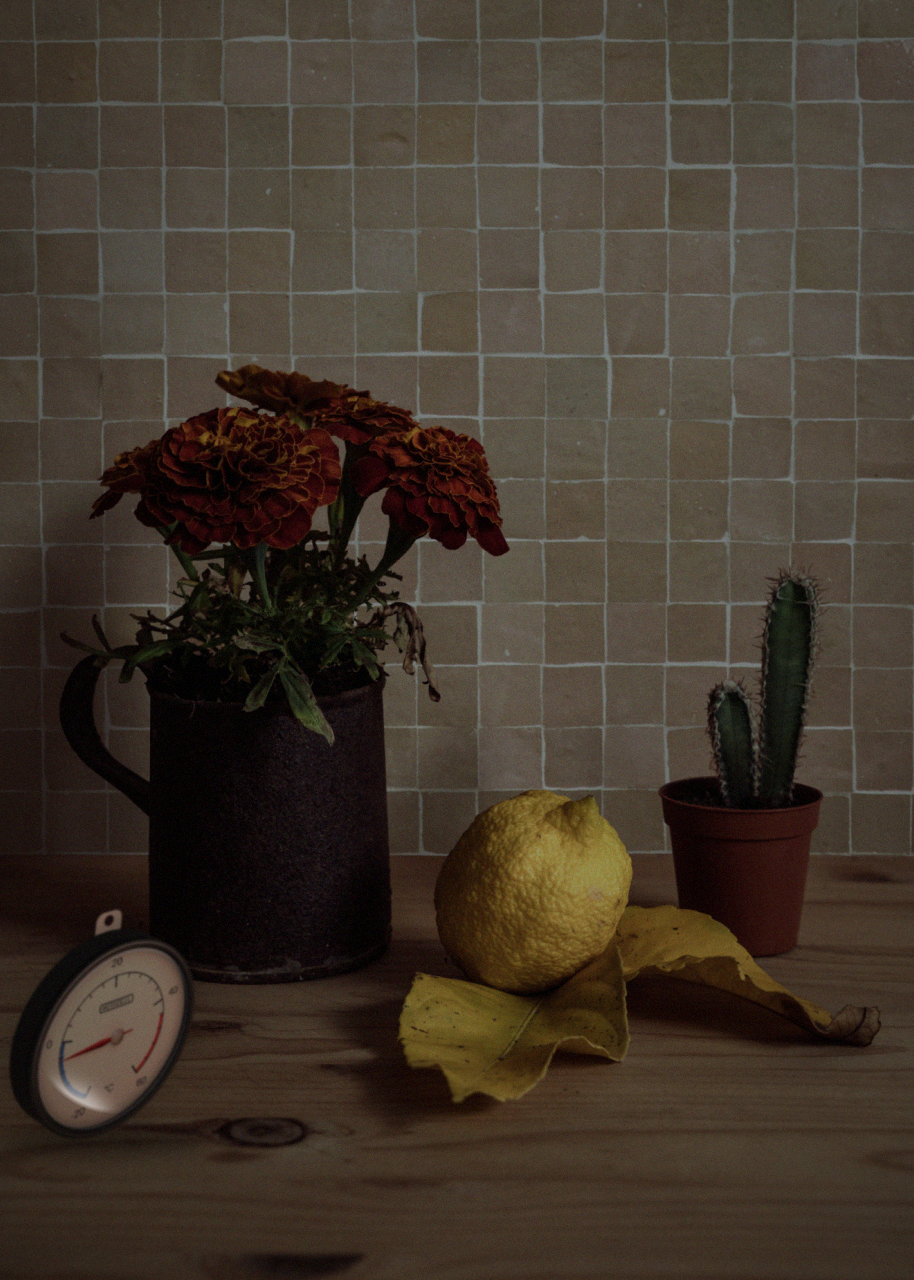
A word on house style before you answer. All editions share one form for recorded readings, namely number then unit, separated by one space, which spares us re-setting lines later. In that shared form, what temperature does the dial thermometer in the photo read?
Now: -4 °C
